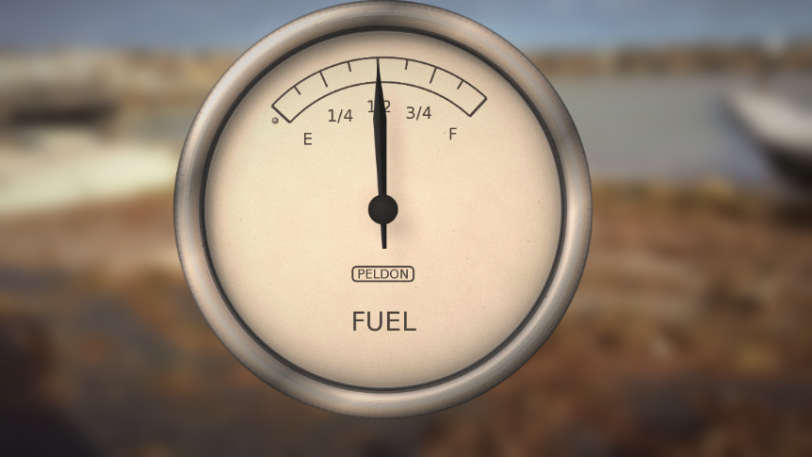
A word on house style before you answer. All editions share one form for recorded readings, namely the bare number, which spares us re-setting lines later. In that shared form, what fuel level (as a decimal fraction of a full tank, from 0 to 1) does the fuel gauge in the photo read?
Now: 0.5
